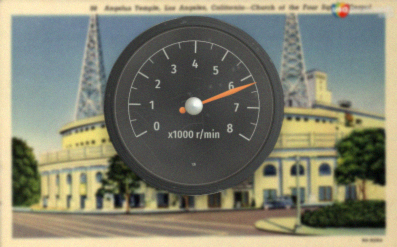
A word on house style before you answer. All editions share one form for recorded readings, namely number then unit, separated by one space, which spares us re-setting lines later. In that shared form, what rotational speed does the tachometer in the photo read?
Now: 6250 rpm
